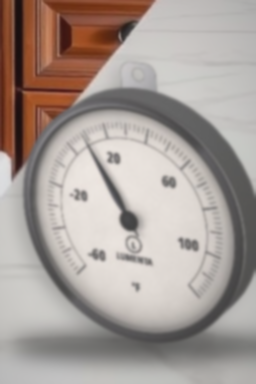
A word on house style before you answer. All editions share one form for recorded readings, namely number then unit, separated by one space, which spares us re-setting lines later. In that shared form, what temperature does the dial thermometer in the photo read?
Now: 10 °F
